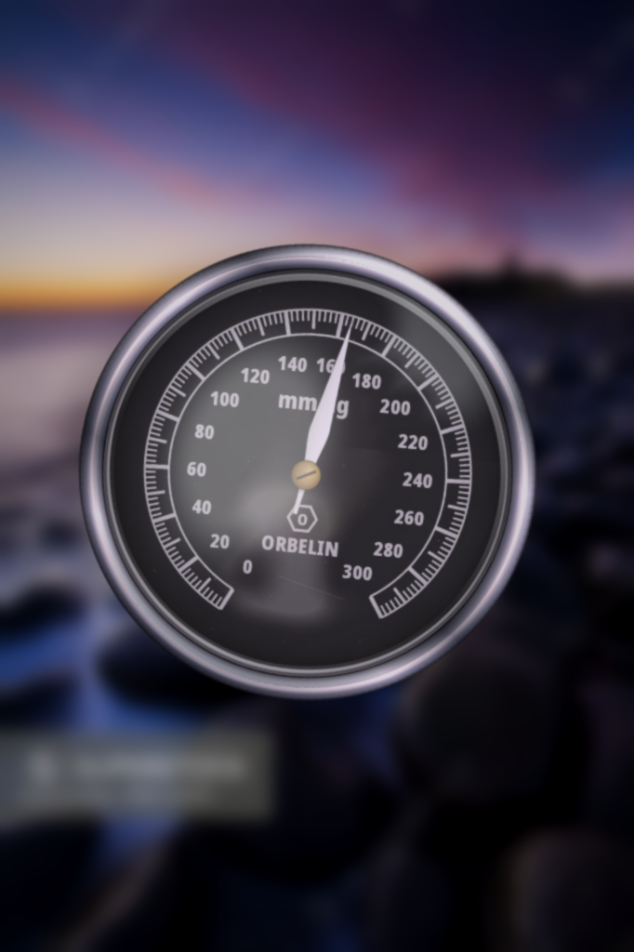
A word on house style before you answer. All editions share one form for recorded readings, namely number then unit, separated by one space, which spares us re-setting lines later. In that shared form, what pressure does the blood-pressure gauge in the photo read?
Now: 164 mmHg
